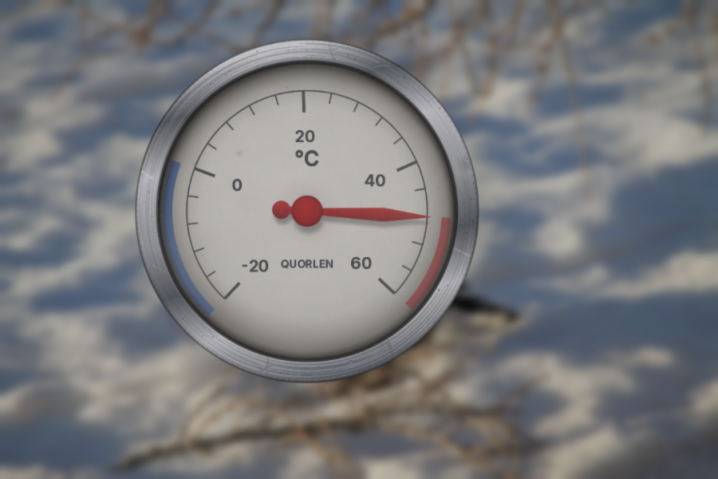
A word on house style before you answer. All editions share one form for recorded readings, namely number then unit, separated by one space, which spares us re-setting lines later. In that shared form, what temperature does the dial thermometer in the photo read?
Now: 48 °C
